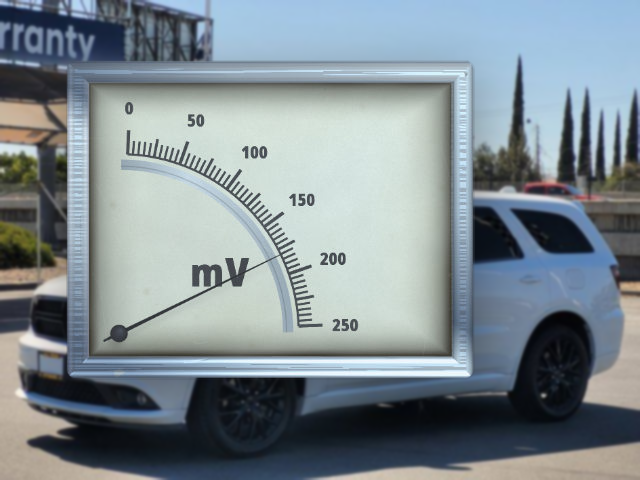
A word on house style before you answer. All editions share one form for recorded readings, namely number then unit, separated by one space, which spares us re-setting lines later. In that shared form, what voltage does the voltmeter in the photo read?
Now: 180 mV
